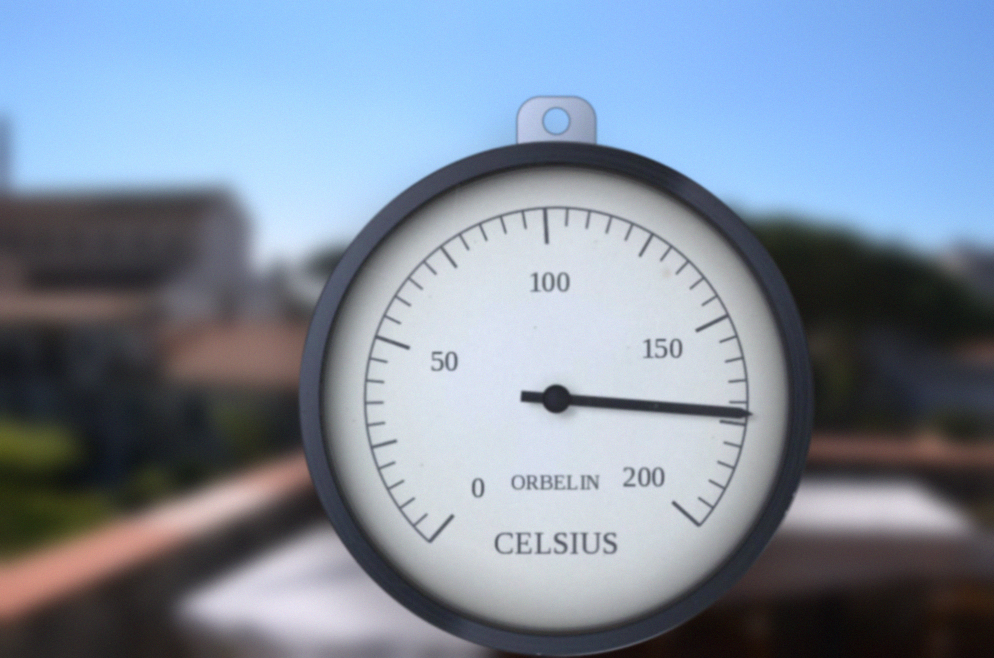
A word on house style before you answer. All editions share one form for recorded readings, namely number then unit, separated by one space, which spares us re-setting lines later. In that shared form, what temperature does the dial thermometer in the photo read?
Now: 172.5 °C
